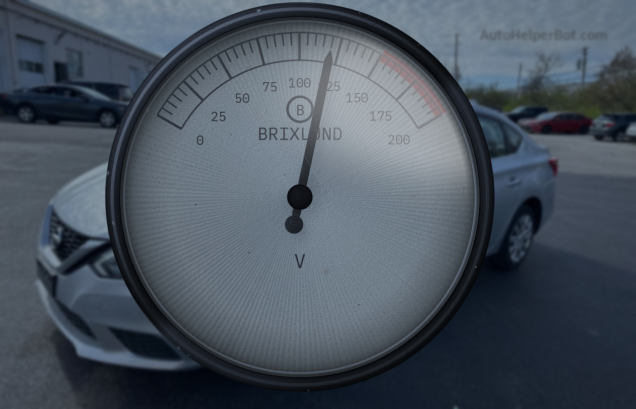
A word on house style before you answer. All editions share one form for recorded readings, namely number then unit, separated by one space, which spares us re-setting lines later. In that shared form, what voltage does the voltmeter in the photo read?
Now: 120 V
